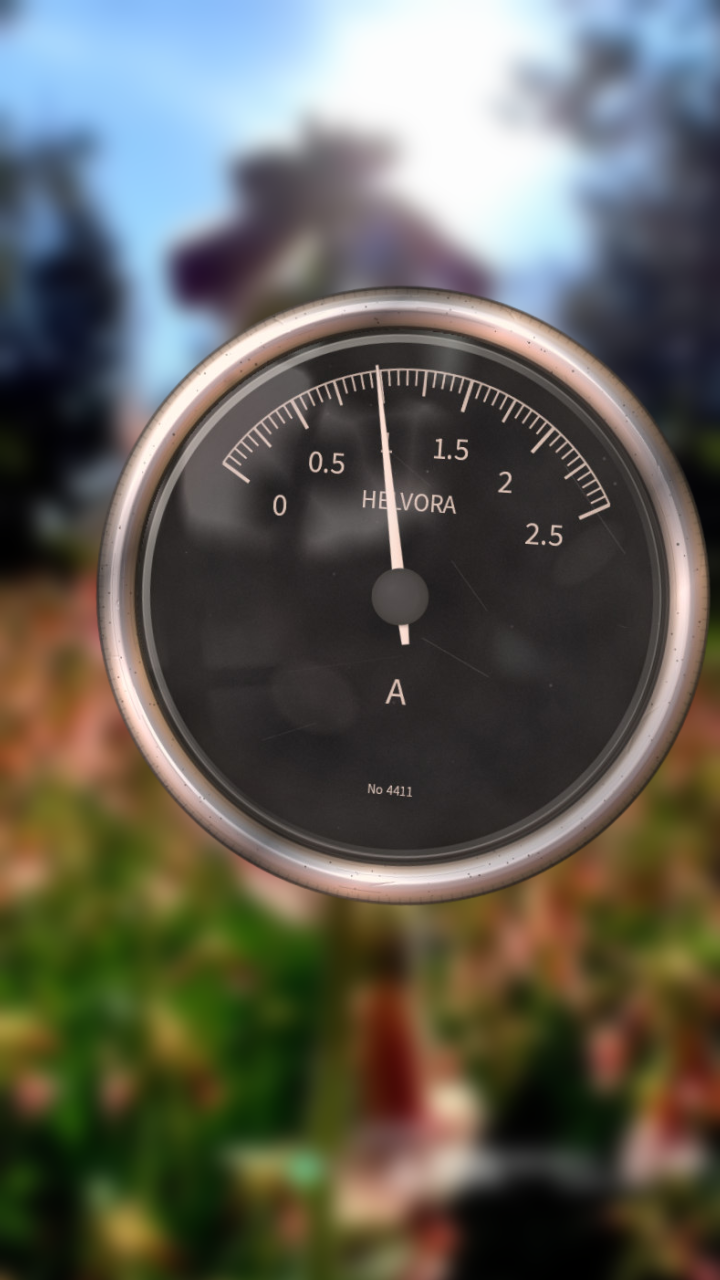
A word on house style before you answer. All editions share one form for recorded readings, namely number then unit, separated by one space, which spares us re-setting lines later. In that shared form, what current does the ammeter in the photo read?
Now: 1 A
